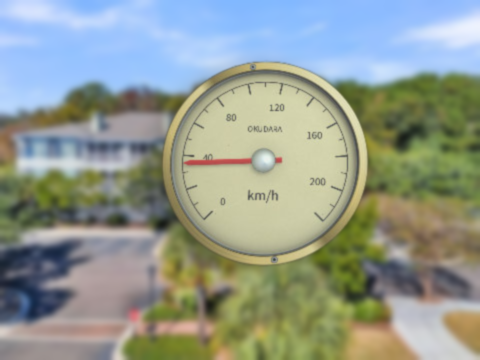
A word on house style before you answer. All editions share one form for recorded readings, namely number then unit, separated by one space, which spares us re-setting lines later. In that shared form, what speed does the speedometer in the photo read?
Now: 35 km/h
